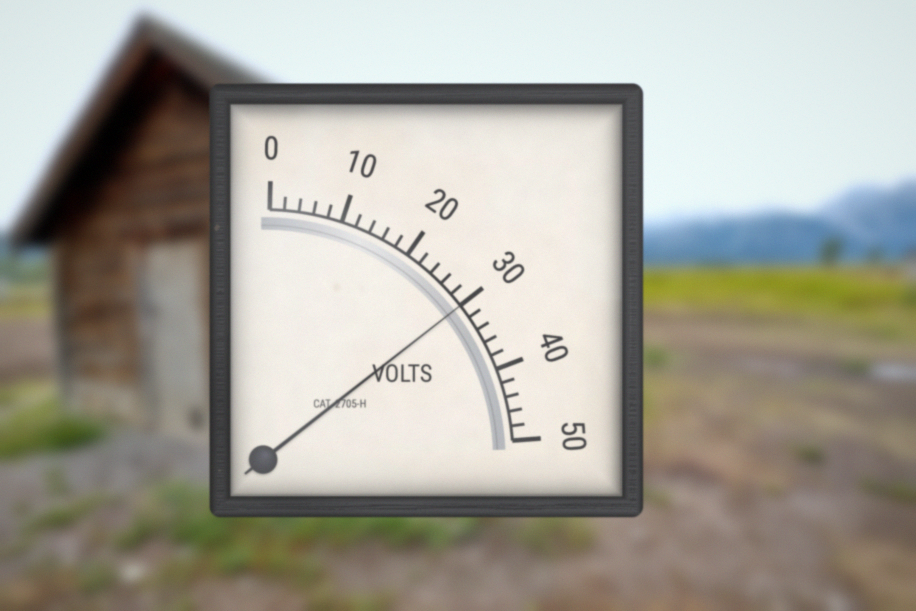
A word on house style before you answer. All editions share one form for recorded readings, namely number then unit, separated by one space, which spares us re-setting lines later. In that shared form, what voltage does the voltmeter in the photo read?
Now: 30 V
